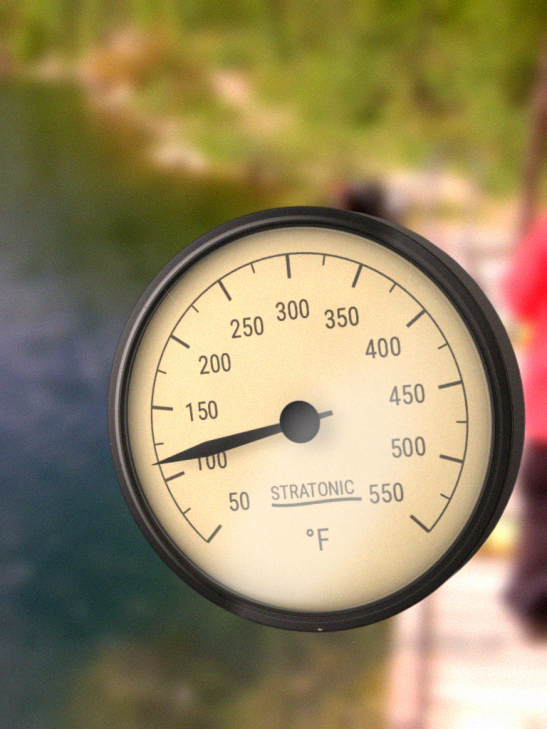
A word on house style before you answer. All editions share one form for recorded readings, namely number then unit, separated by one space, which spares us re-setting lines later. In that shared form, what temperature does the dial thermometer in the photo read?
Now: 112.5 °F
